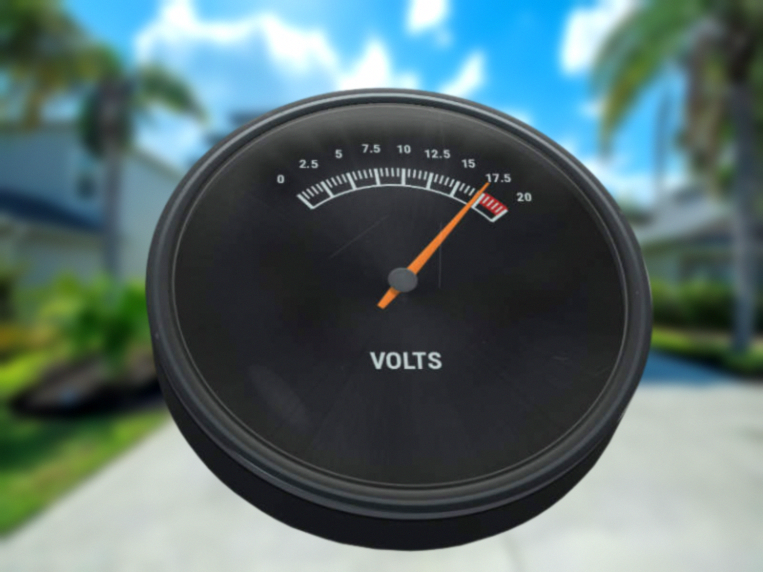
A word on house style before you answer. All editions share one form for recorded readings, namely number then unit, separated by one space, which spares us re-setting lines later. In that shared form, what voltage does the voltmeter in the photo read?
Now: 17.5 V
